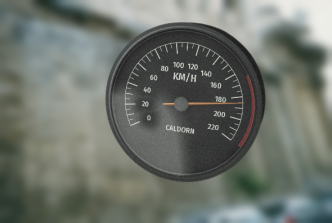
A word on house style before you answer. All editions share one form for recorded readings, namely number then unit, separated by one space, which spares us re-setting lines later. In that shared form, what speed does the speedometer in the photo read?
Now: 185 km/h
